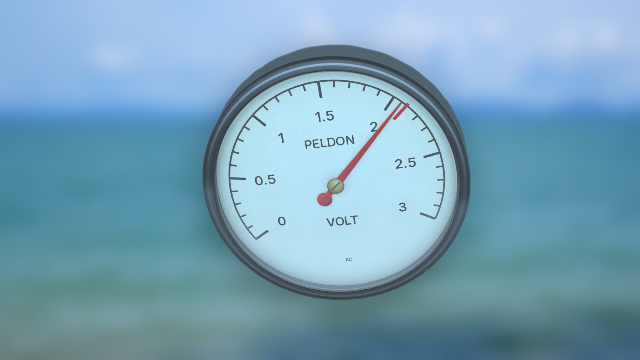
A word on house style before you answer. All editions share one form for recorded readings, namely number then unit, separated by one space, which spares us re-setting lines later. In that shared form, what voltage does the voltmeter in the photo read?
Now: 2.05 V
